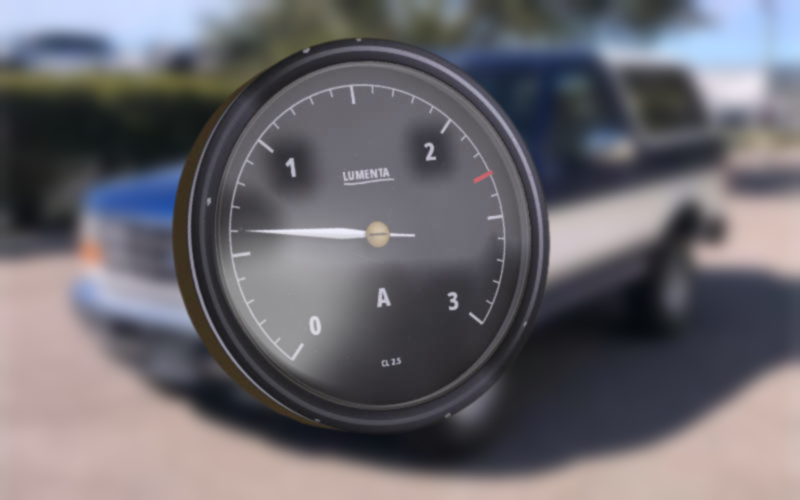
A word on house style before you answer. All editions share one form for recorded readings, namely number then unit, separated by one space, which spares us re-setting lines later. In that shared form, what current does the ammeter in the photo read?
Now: 0.6 A
